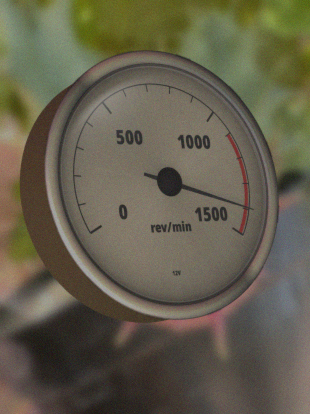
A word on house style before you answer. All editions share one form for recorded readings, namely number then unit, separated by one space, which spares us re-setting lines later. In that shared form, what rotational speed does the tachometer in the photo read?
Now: 1400 rpm
